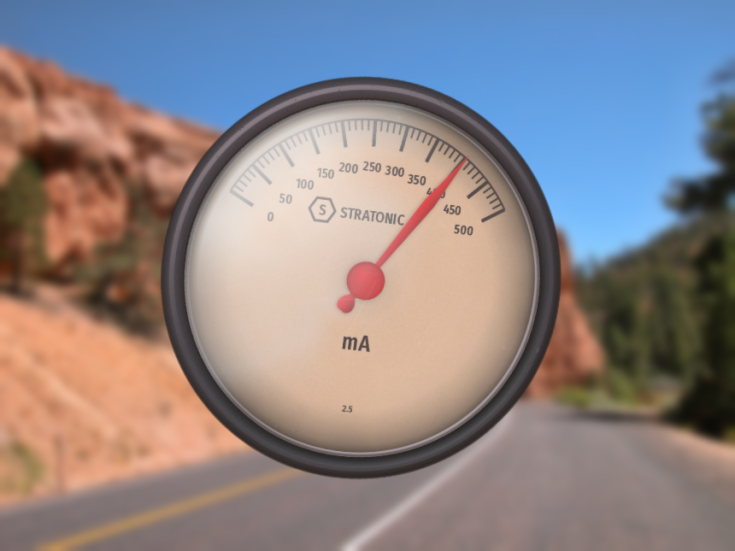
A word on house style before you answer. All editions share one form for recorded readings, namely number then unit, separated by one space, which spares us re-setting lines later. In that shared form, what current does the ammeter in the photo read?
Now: 400 mA
